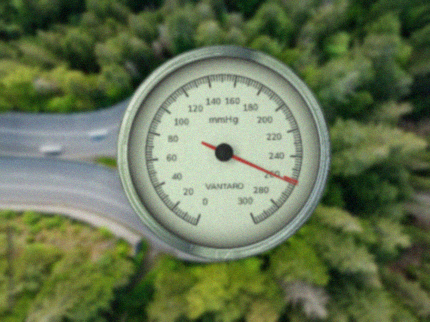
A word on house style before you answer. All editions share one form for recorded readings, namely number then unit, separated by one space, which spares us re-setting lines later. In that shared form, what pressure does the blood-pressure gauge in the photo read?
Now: 260 mmHg
